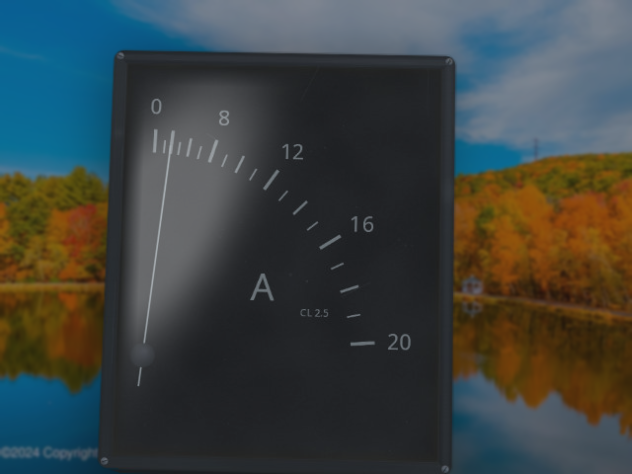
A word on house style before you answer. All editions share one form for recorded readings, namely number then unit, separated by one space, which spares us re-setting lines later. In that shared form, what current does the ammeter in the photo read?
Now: 4 A
